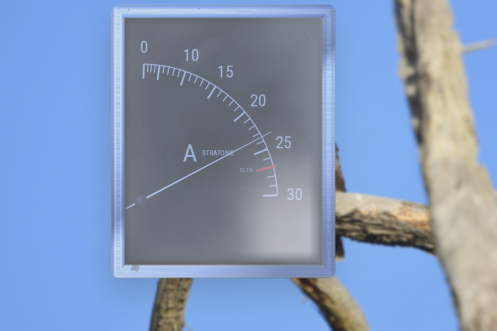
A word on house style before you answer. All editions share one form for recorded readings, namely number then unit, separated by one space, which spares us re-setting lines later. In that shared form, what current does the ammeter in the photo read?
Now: 23.5 A
